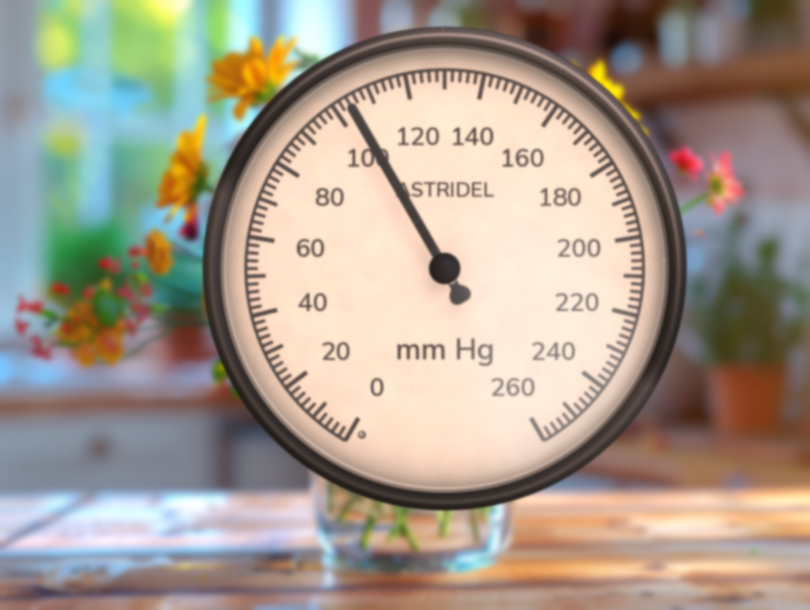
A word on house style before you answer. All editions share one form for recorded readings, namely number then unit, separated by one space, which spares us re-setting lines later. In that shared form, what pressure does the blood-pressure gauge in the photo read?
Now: 104 mmHg
